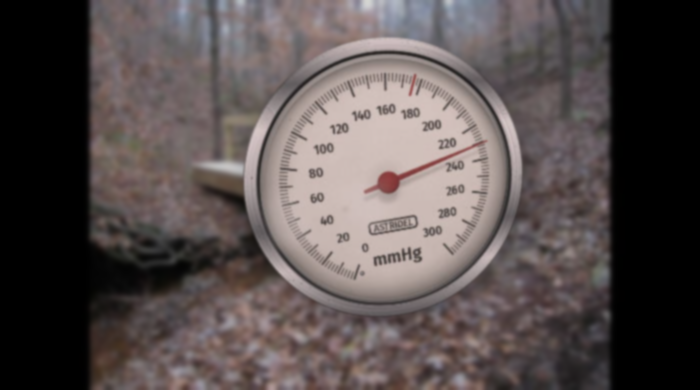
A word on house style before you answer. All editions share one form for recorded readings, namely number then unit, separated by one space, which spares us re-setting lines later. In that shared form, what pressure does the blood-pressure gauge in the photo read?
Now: 230 mmHg
